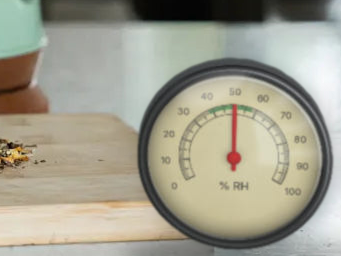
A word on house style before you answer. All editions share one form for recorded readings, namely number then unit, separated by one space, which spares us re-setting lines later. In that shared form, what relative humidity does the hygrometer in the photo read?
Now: 50 %
